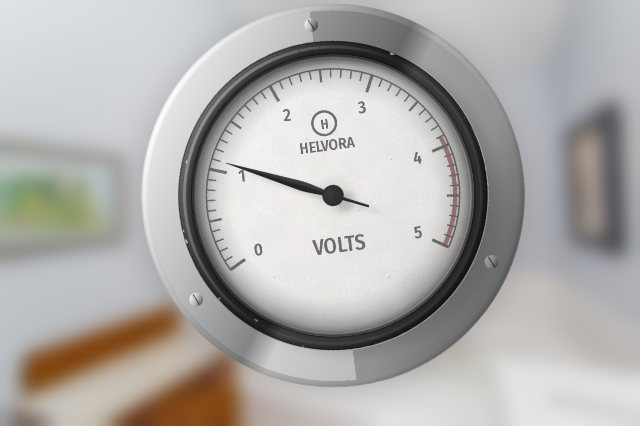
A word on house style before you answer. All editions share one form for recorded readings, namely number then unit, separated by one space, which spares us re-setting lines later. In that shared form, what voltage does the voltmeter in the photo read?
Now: 1.1 V
